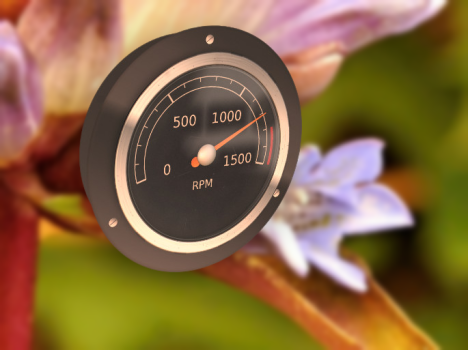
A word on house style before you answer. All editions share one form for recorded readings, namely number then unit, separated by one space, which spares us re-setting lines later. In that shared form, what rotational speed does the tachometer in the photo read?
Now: 1200 rpm
